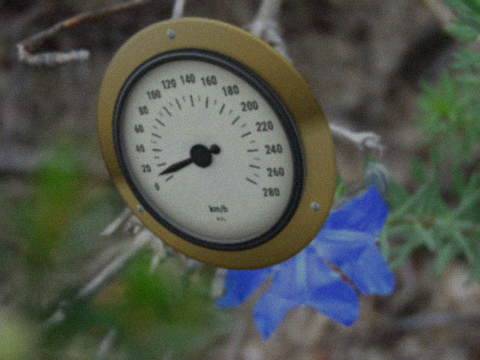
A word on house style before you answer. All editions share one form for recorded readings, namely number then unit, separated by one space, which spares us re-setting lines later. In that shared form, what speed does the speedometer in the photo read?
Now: 10 km/h
